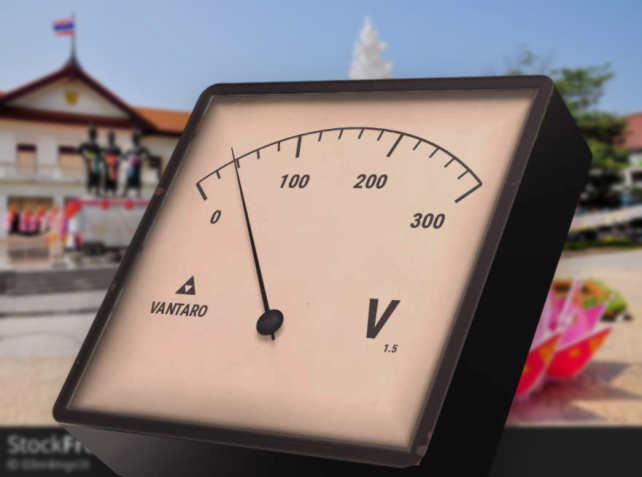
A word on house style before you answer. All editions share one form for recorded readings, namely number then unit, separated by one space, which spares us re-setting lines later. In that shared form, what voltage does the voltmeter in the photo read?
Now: 40 V
